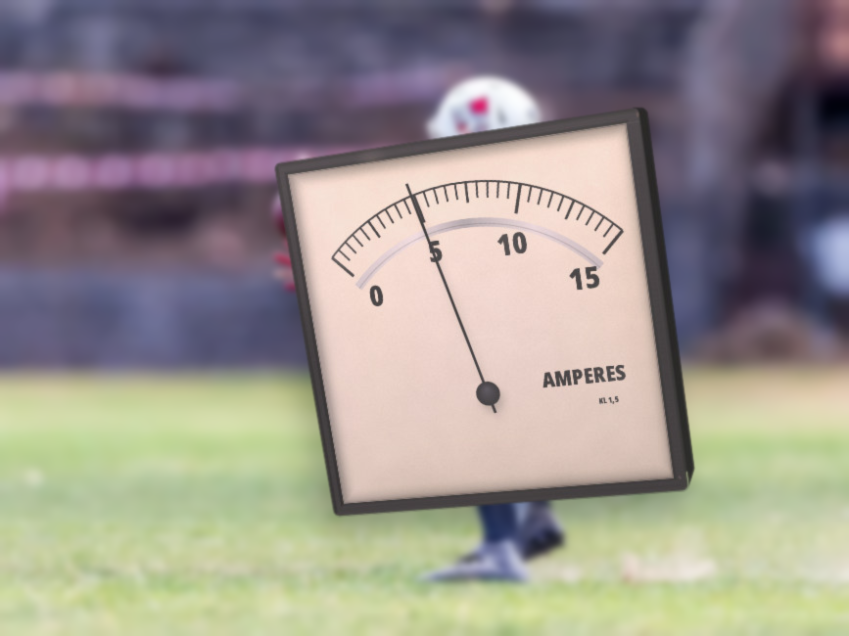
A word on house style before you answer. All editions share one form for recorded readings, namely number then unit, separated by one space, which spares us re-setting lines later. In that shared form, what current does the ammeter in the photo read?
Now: 5 A
